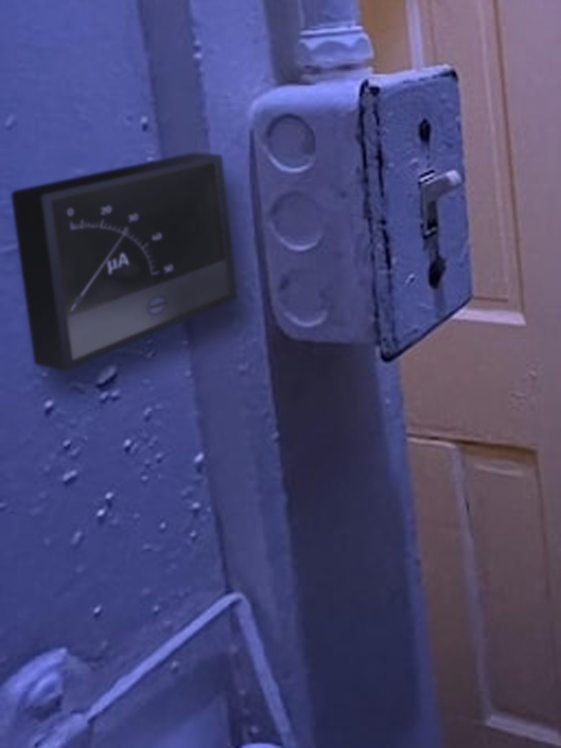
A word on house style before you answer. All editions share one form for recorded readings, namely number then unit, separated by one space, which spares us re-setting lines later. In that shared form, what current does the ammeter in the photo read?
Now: 30 µA
